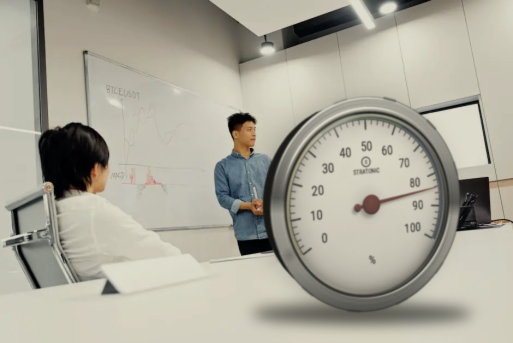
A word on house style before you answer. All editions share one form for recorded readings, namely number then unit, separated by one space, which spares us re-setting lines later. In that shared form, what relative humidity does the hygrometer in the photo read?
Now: 84 %
